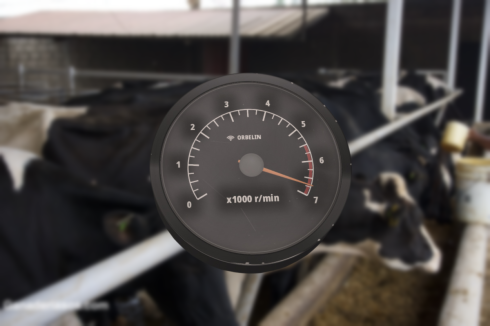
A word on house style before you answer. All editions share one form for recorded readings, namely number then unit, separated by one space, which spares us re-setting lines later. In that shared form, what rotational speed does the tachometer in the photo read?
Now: 6750 rpm
